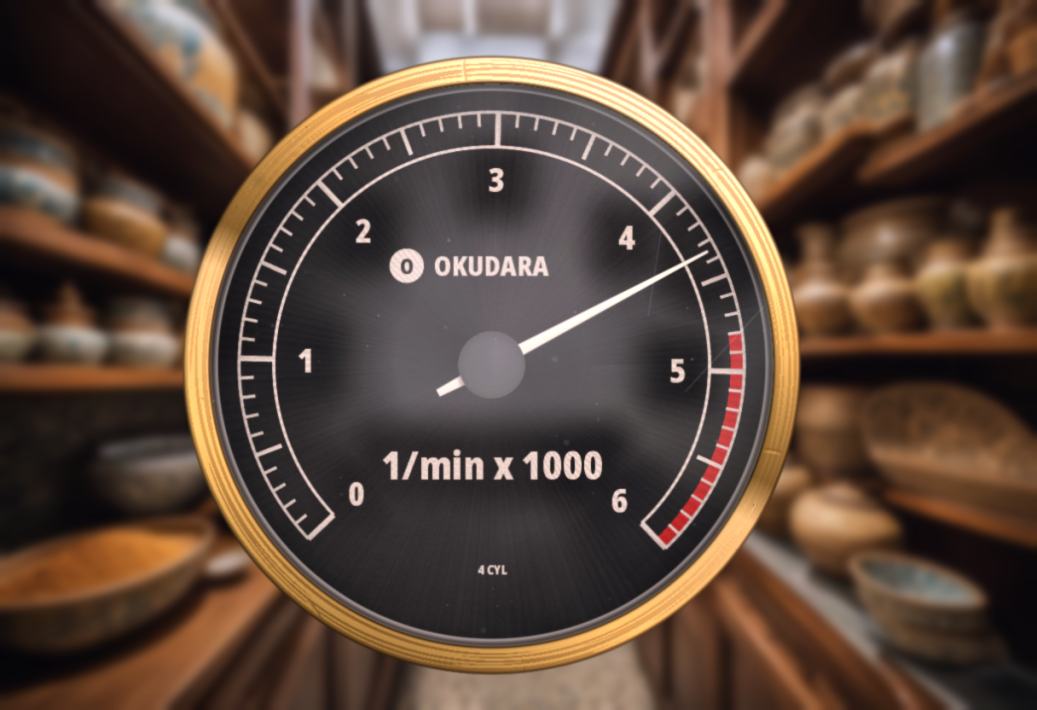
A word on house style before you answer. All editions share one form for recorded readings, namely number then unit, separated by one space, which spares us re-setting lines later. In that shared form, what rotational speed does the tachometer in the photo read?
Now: 4350 rpm
